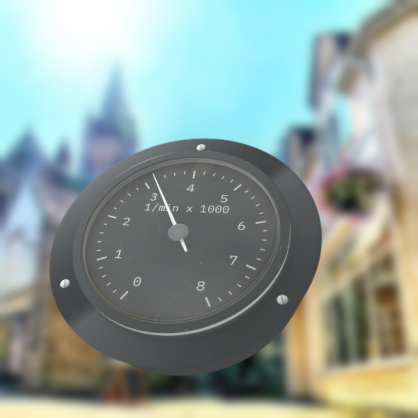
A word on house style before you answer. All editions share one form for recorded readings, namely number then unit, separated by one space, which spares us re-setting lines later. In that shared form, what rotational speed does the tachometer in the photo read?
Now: 3200 rpm
